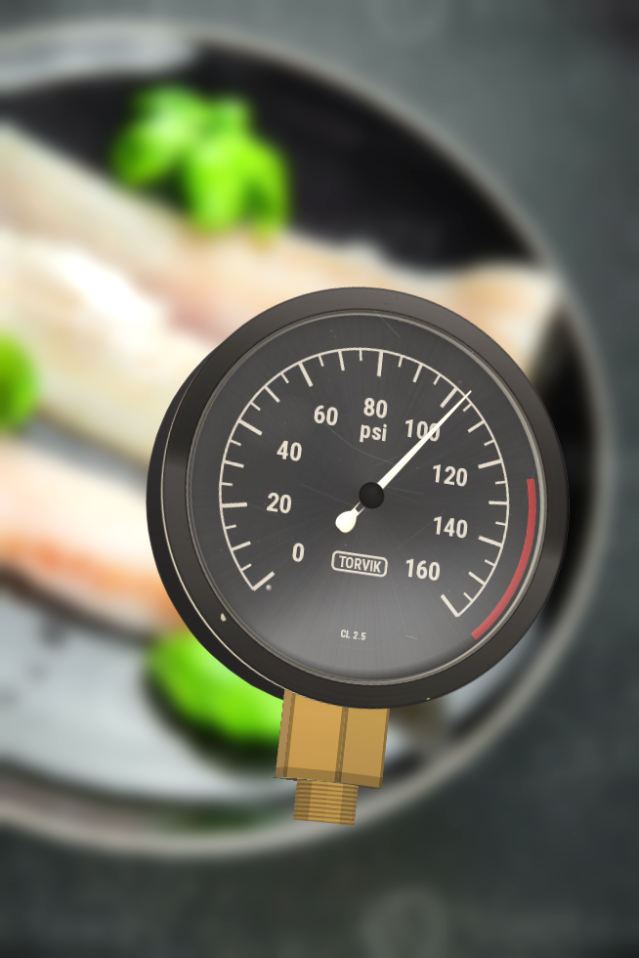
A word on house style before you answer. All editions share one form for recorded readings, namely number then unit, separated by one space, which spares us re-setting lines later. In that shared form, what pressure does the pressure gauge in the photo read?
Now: 102.5 psi
